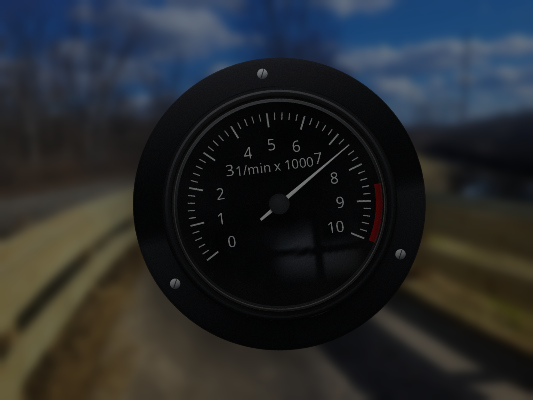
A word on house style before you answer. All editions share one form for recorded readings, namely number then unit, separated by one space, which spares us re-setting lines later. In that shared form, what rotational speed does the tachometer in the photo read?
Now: 7400 rpm
